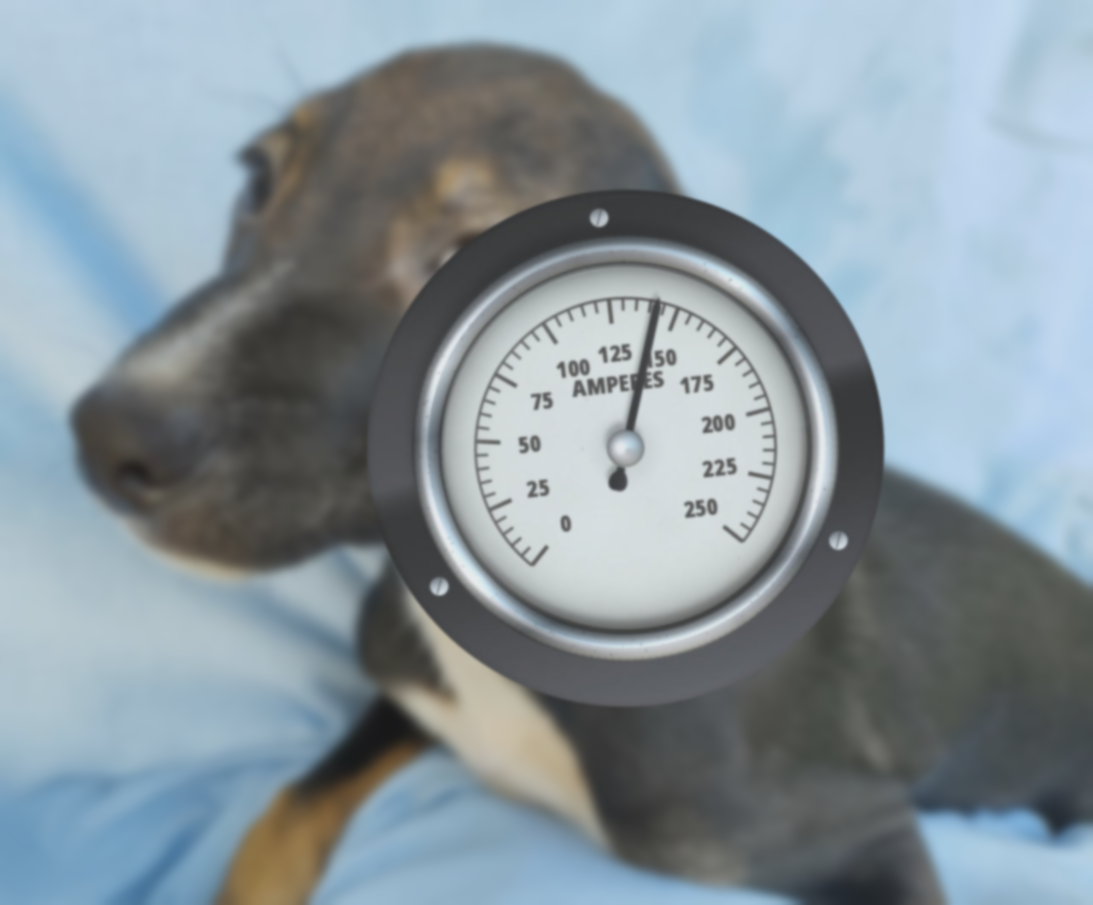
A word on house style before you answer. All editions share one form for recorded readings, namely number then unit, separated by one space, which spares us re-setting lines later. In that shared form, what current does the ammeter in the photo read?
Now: 142.5 A
